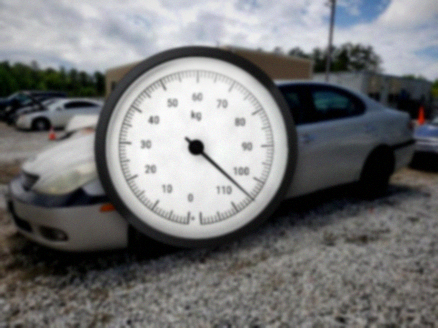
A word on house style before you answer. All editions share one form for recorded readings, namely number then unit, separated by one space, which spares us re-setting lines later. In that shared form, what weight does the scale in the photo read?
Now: 105 kg
